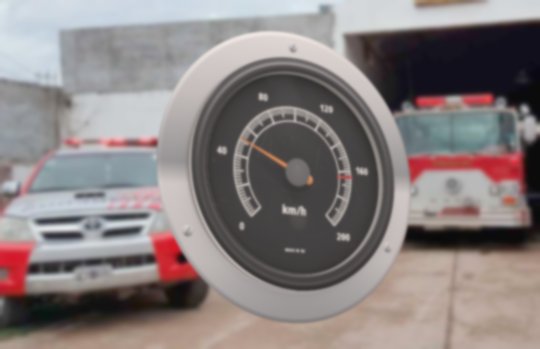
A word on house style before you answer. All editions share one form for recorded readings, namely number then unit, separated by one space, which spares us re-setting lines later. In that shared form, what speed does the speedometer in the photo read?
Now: 50 km/h
